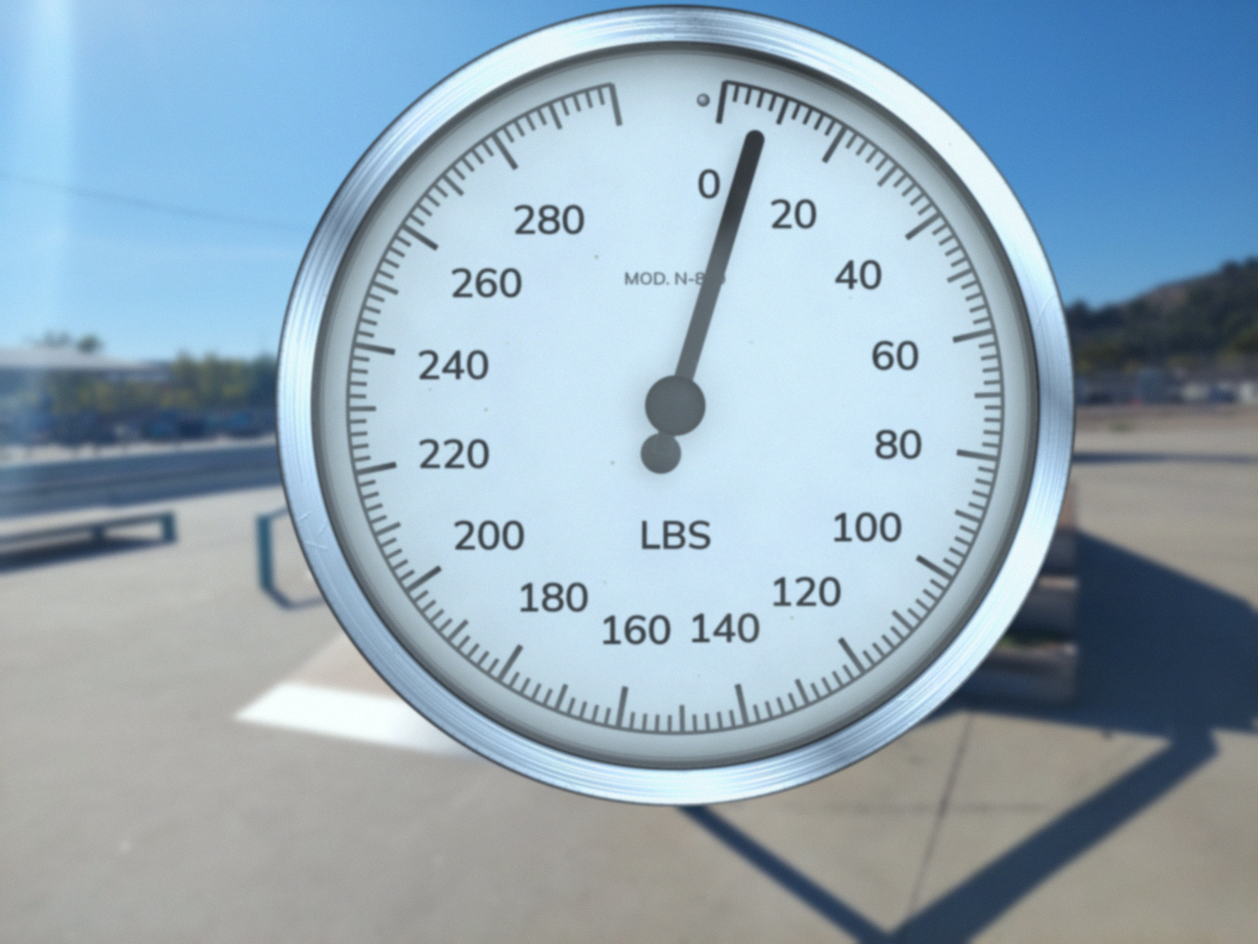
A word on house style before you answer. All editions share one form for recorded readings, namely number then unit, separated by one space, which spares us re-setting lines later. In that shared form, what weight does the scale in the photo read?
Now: 7 lb
